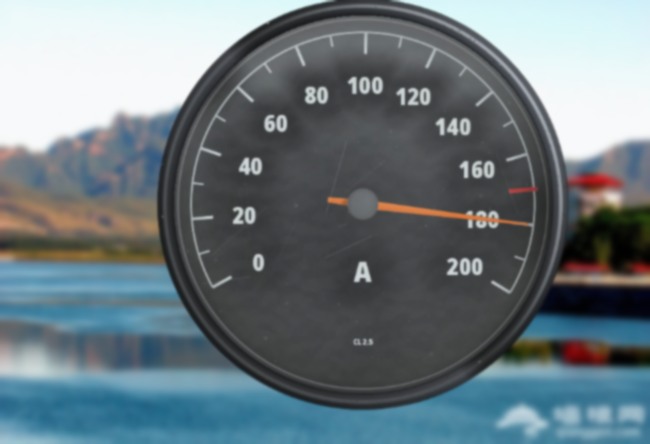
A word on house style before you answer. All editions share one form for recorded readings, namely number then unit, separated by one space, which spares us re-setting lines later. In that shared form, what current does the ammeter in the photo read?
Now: 180 A
